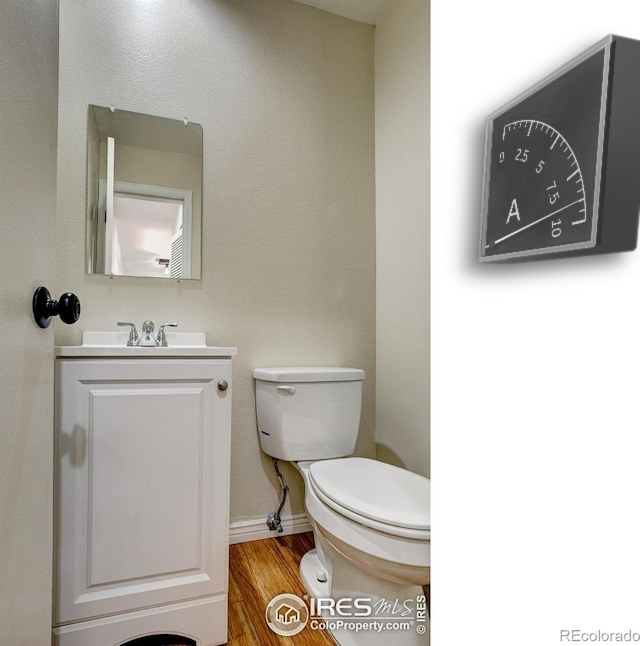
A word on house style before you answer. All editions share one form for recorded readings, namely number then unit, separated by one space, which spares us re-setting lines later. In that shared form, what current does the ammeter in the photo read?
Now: 9 A
